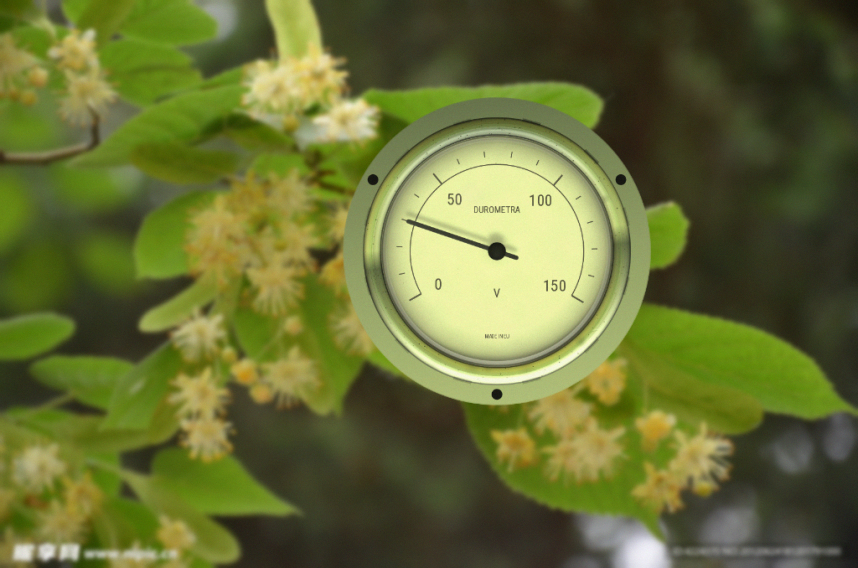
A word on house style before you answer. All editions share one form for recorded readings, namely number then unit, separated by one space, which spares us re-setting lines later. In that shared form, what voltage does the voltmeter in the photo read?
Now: 30 V
